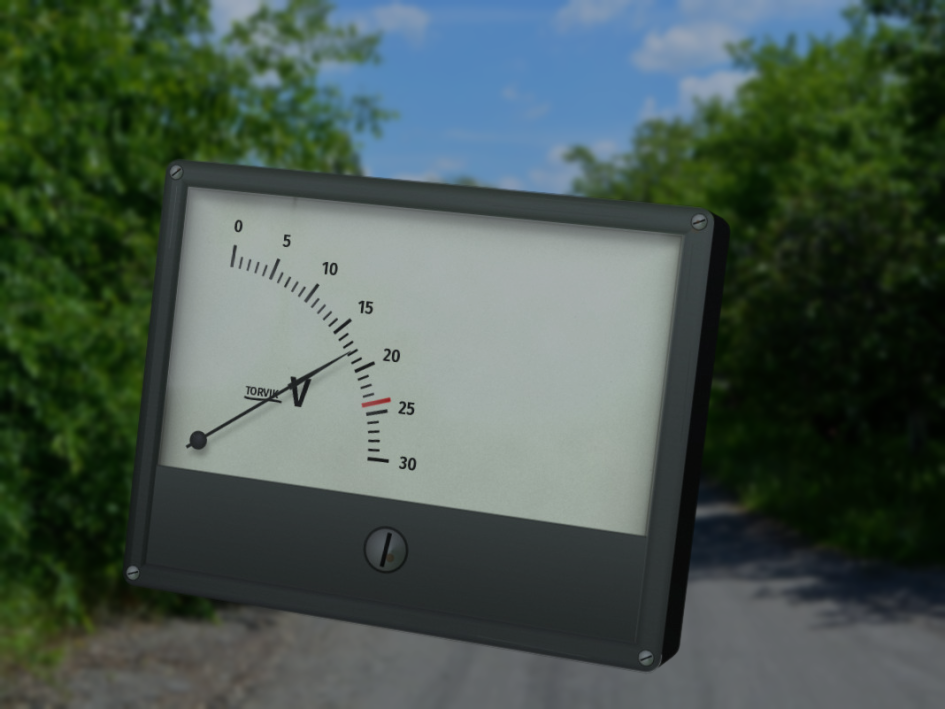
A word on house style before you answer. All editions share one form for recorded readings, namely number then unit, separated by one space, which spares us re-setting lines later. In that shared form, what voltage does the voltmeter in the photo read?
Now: 18 V
